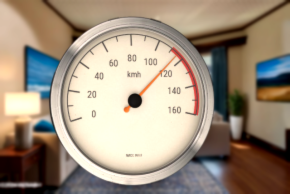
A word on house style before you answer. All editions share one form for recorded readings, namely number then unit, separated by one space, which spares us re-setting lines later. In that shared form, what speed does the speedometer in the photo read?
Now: 115 km/h
